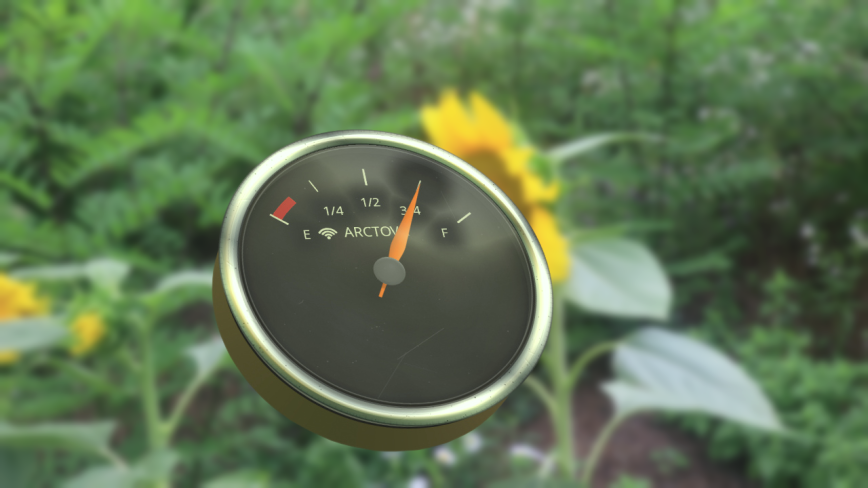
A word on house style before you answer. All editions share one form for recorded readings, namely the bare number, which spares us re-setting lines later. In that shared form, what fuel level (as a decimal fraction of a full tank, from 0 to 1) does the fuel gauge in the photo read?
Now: 0.75
